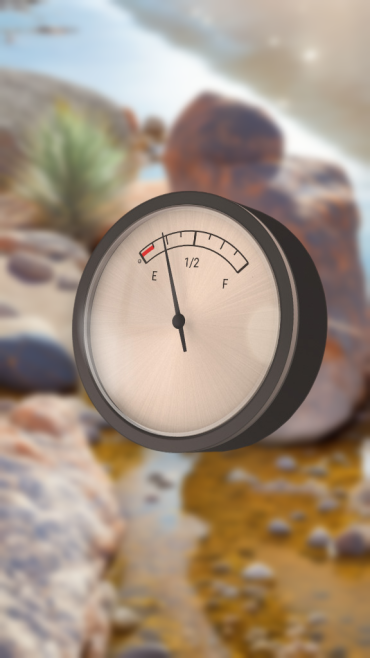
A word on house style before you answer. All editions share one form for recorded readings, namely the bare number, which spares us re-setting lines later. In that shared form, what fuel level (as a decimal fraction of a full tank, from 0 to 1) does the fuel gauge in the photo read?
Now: 0.25
